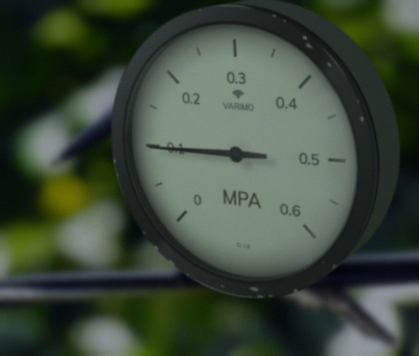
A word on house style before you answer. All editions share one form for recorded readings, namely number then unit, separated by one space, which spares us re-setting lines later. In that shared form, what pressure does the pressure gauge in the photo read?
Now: 0.1 MPa
